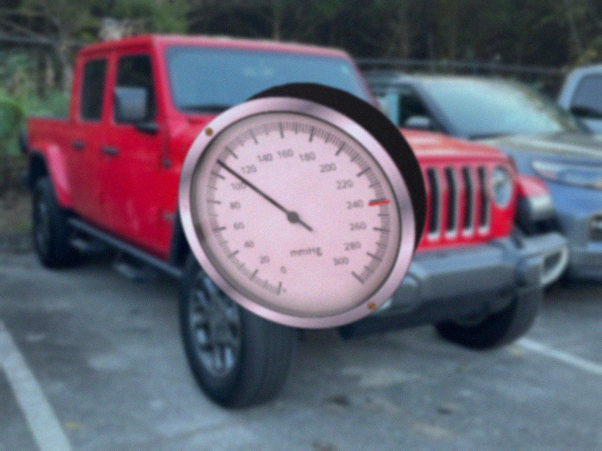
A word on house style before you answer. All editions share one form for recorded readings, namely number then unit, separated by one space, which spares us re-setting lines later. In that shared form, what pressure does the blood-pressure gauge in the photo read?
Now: 110 mmHg
